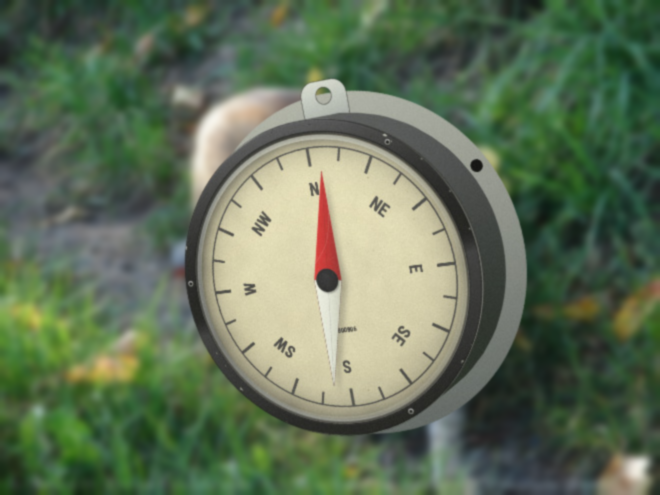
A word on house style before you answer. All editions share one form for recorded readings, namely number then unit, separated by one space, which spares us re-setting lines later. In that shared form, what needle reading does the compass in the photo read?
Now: 7.5 °
